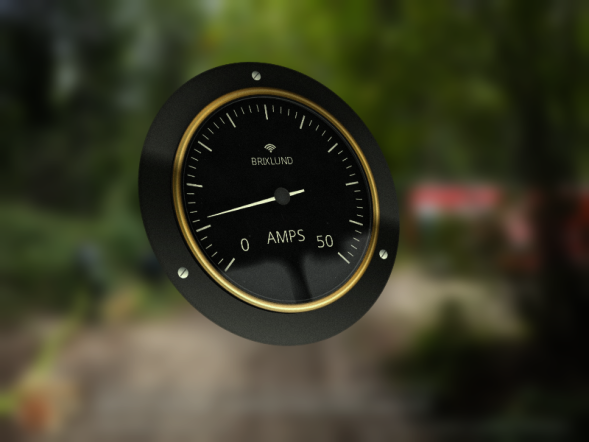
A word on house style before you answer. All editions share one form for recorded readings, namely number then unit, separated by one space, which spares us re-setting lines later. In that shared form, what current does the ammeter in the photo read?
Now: 6 A
